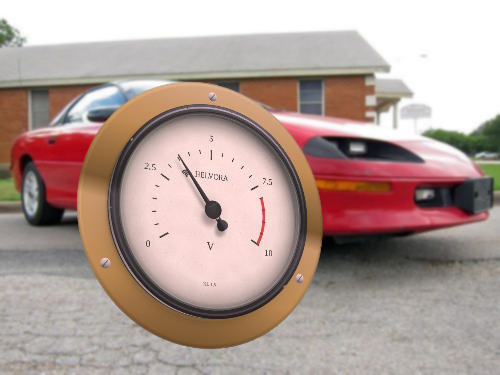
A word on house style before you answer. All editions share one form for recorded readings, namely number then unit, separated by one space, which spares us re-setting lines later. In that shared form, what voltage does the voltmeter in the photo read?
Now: 3.5 V
